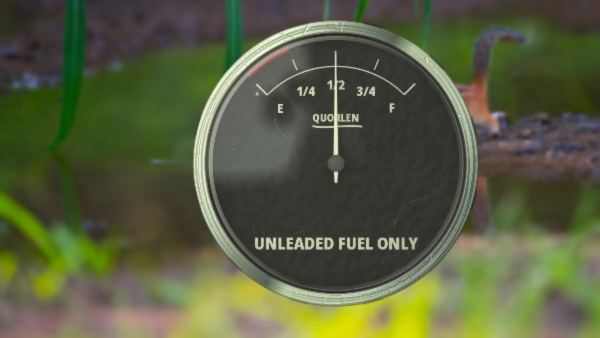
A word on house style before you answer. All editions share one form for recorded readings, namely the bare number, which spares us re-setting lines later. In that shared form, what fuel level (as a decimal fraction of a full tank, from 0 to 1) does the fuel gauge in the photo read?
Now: 0.5
